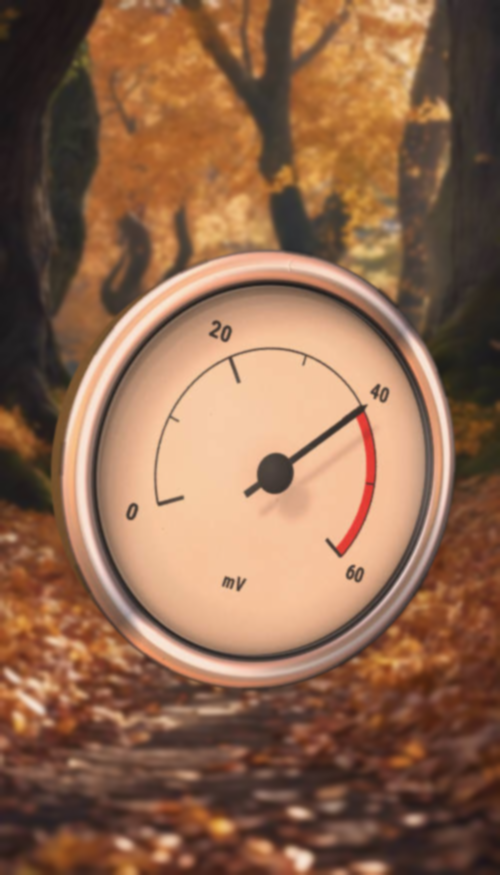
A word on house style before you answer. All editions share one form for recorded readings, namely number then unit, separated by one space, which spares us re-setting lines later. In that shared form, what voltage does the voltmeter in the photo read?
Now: 40 mV
